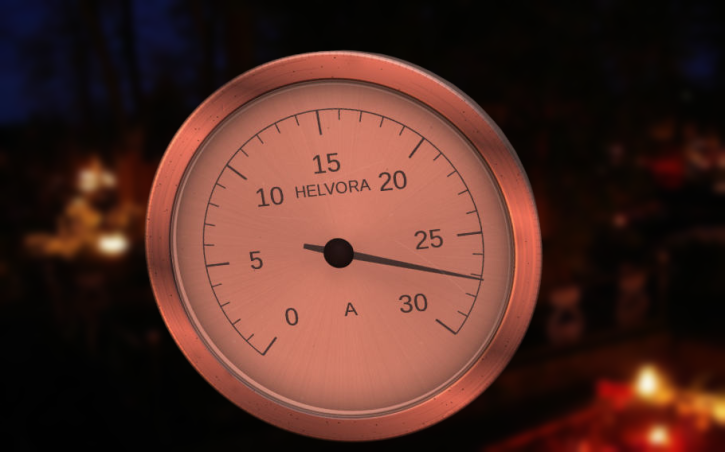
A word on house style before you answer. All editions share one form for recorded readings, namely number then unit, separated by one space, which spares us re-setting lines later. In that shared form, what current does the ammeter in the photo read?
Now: 27 A
